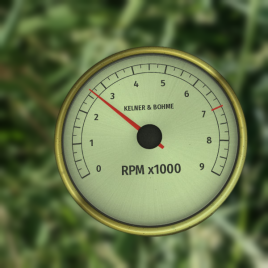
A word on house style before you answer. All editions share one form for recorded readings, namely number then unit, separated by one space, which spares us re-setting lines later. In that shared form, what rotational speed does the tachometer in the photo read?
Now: 2625 rpm
